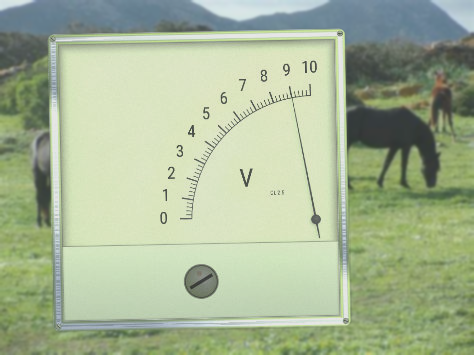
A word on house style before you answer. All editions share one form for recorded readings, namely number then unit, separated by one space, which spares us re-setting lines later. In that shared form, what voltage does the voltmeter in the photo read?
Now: 9 V
